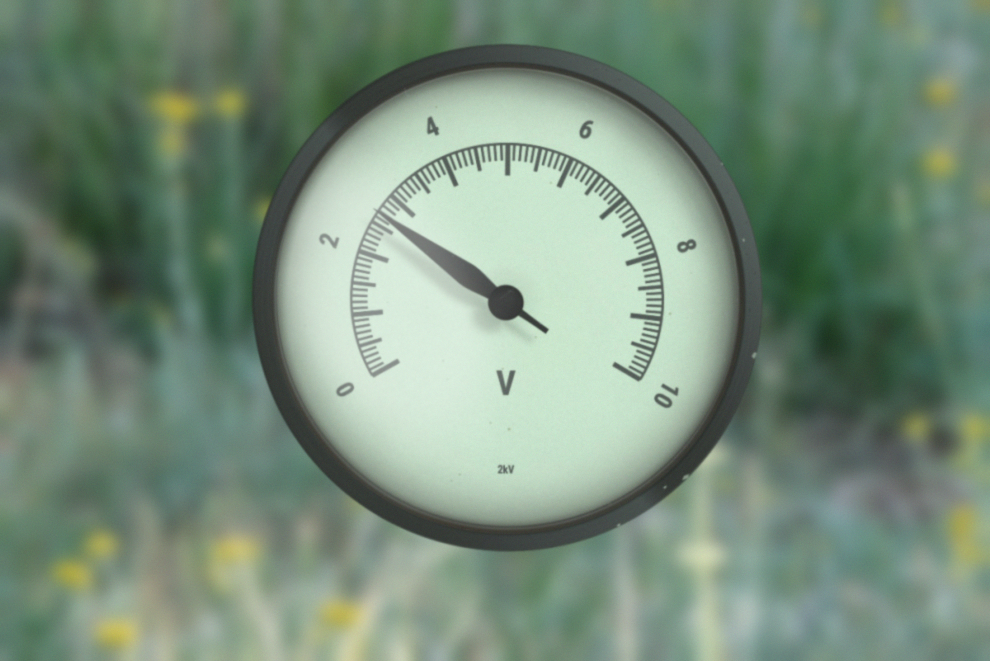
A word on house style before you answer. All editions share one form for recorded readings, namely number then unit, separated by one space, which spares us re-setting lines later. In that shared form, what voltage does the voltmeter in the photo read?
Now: 2.7 V
